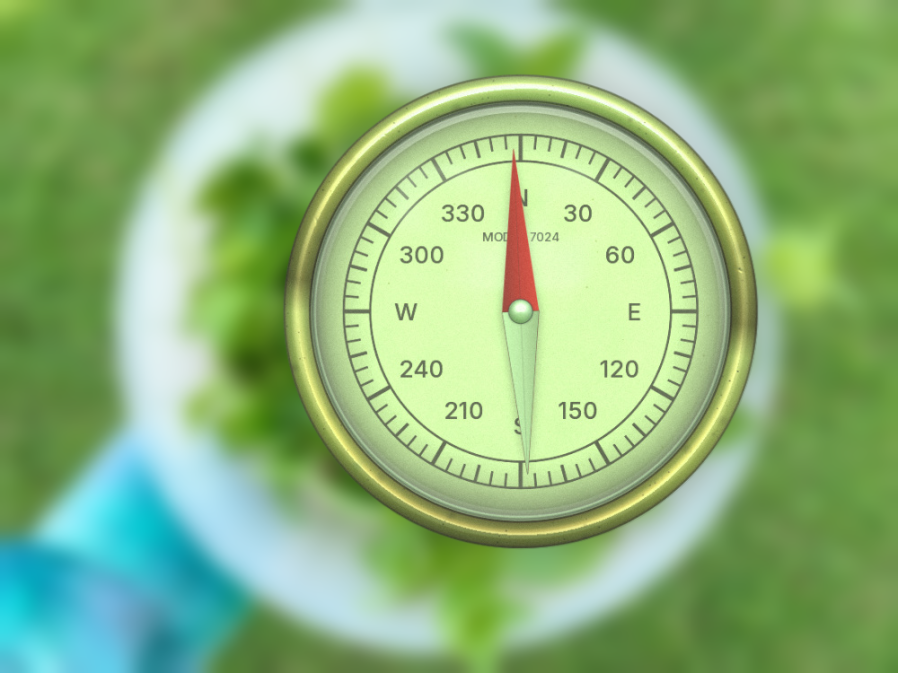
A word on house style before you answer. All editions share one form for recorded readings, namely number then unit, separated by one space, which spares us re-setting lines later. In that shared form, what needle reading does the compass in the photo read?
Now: 357.5 °
